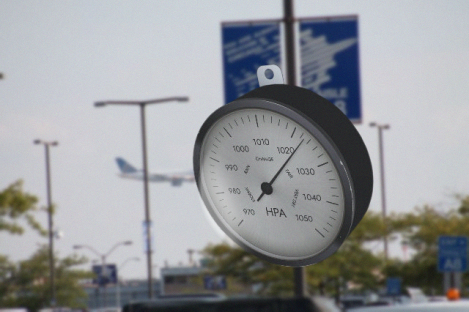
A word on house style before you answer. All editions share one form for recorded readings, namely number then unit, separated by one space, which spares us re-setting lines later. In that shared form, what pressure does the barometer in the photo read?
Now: 1023 hPa
